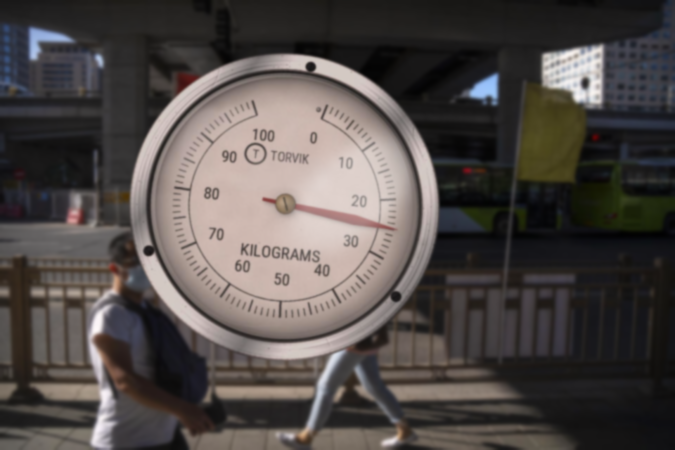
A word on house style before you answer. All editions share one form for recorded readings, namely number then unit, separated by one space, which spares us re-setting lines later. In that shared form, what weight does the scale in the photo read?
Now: 25 kg
